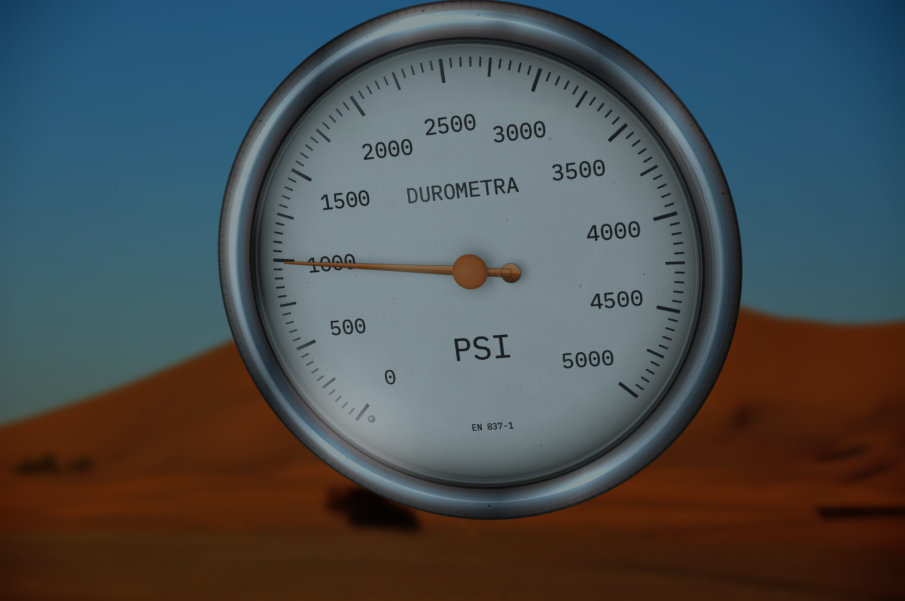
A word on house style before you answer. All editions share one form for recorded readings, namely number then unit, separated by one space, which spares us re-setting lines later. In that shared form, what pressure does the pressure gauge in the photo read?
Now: 1000 psi
